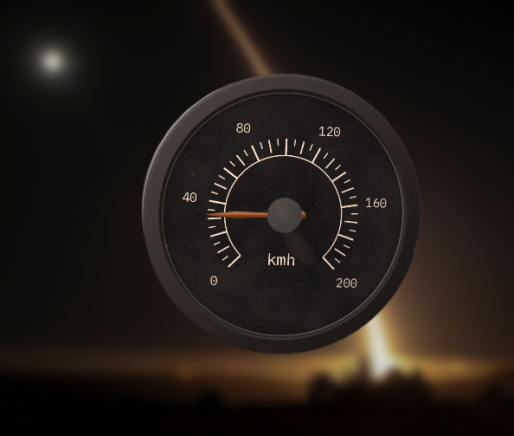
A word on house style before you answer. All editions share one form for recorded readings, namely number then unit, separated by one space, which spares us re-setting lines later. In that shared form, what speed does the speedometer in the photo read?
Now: 32.5 km/h
